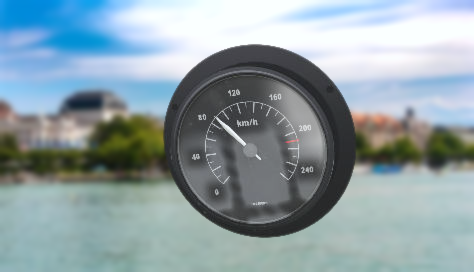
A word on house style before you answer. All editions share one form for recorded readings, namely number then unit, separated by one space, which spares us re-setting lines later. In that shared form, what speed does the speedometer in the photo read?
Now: 90 km/h
